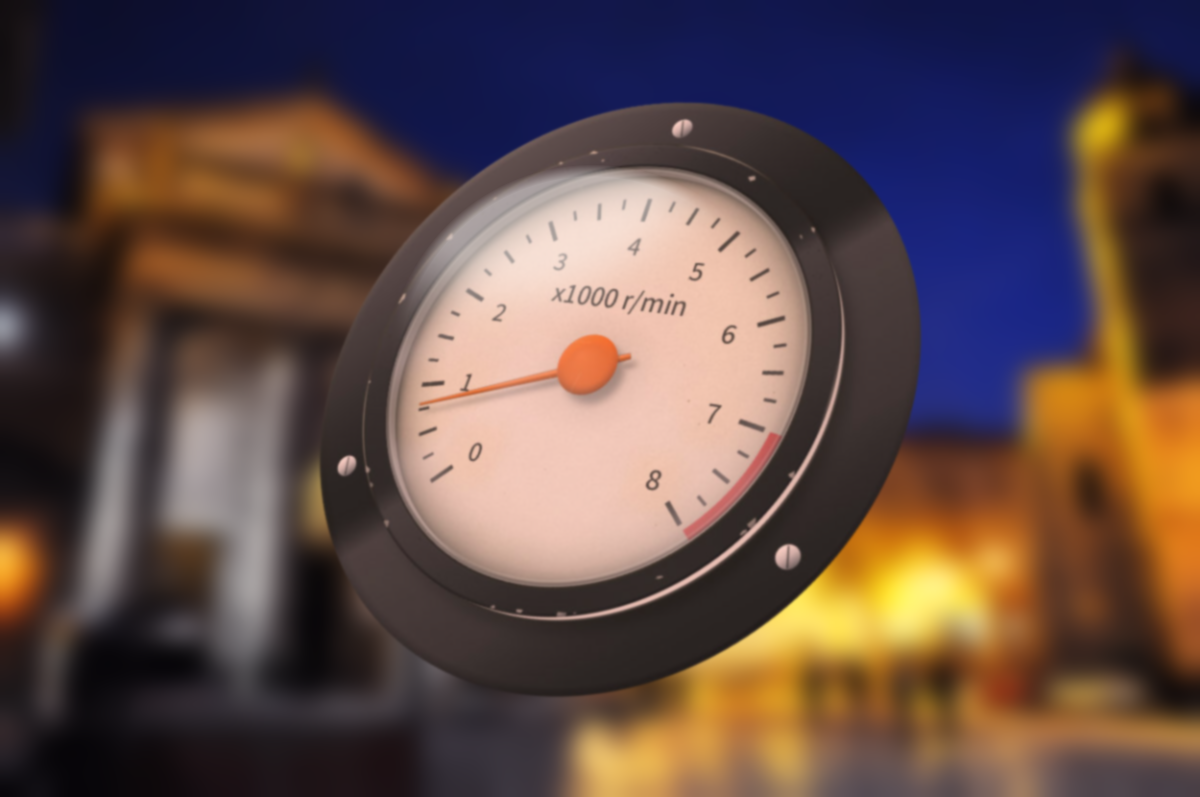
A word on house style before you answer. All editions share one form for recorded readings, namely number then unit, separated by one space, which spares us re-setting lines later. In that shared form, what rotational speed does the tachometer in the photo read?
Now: 750 rpm
